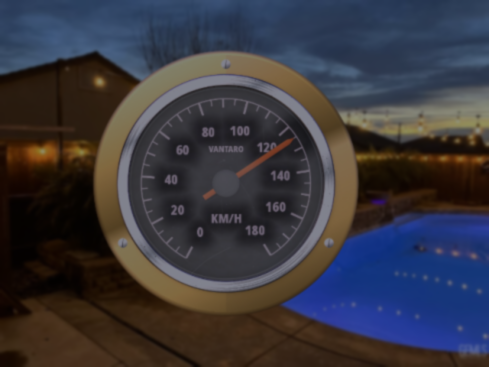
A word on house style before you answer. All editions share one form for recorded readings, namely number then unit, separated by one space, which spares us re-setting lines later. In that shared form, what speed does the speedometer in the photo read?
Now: 125 km/h
